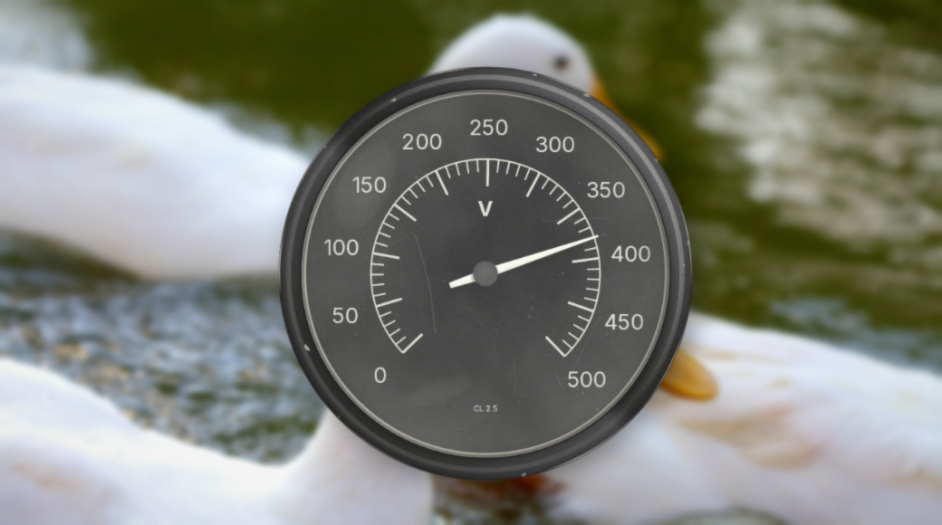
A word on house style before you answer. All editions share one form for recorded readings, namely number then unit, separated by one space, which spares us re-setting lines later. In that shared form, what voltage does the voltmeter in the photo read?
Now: 380 V
